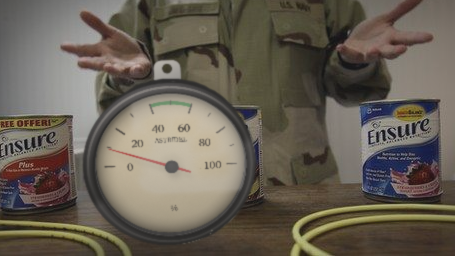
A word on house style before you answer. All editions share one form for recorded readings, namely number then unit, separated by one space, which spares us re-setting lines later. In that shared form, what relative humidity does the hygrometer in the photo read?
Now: 10 %
